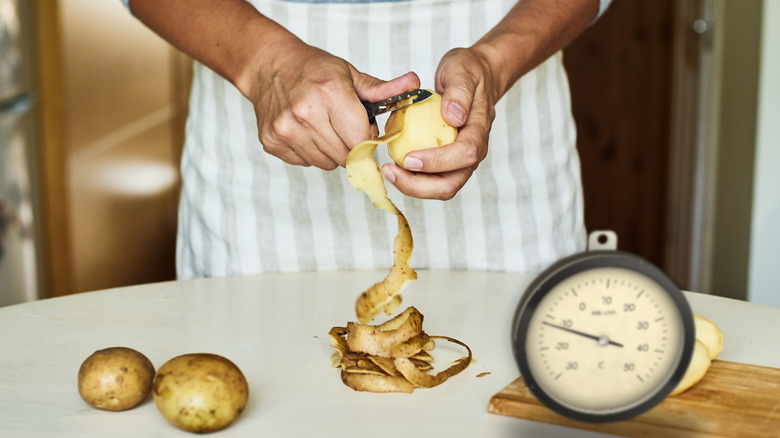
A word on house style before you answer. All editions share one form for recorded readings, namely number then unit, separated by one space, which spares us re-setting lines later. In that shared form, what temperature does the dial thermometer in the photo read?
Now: -12 °C
